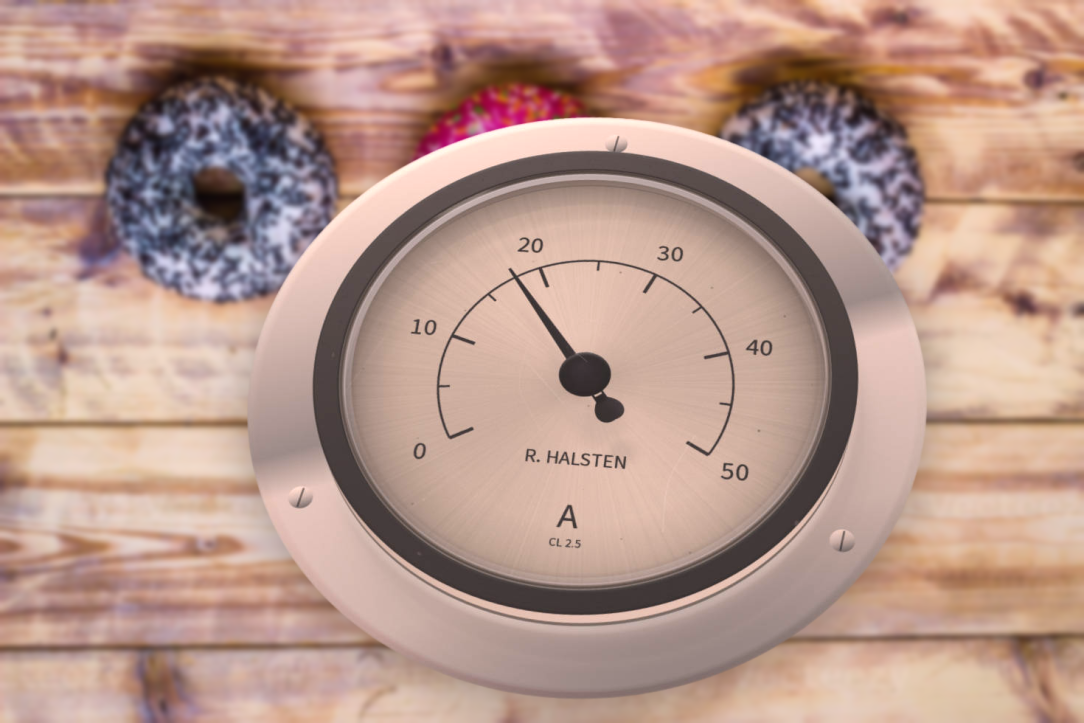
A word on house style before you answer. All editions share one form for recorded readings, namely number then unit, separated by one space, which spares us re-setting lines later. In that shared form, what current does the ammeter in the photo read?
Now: 17.5 A
